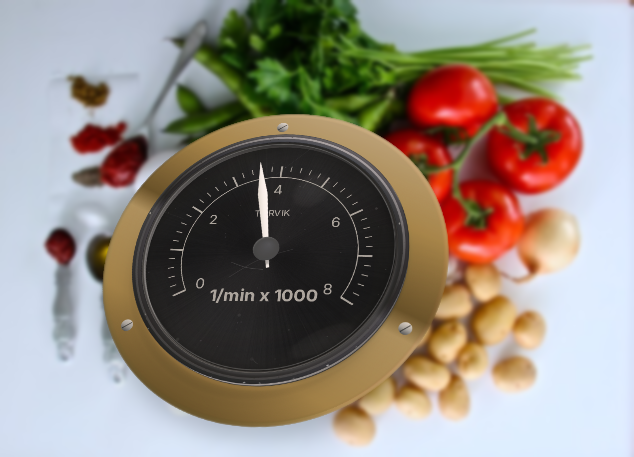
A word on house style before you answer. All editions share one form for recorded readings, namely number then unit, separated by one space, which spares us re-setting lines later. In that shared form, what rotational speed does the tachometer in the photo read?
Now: 3600 rpm
